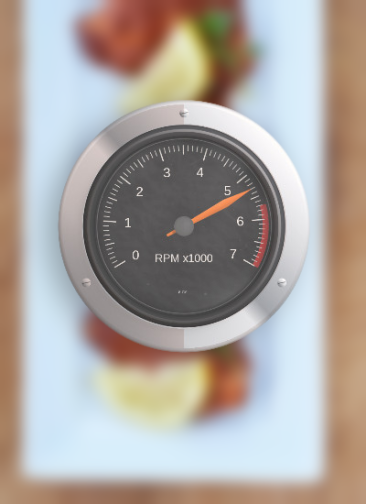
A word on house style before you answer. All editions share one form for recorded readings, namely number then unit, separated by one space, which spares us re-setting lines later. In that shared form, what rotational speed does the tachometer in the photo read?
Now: 5300 rpm
